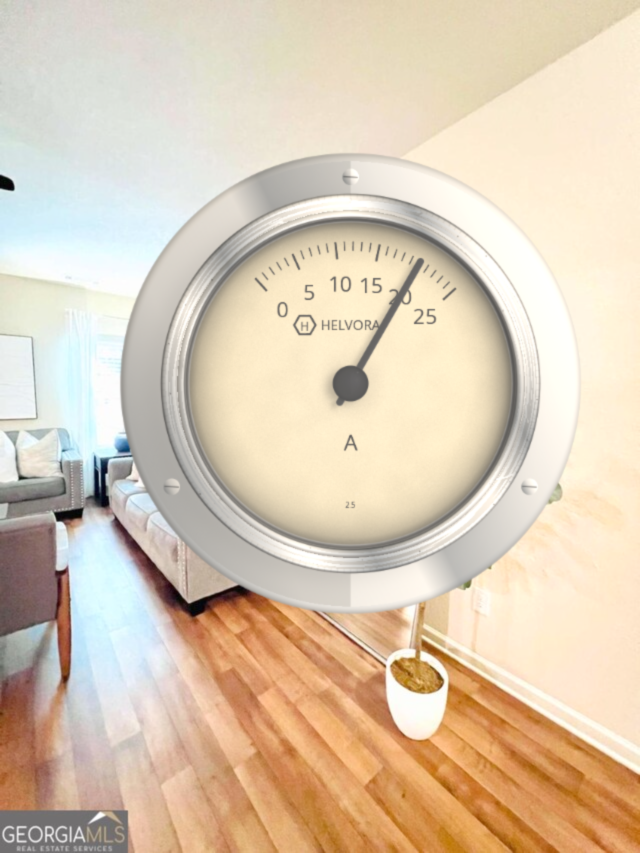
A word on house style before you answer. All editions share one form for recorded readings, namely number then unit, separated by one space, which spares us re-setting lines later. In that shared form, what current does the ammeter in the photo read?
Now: 20 A
